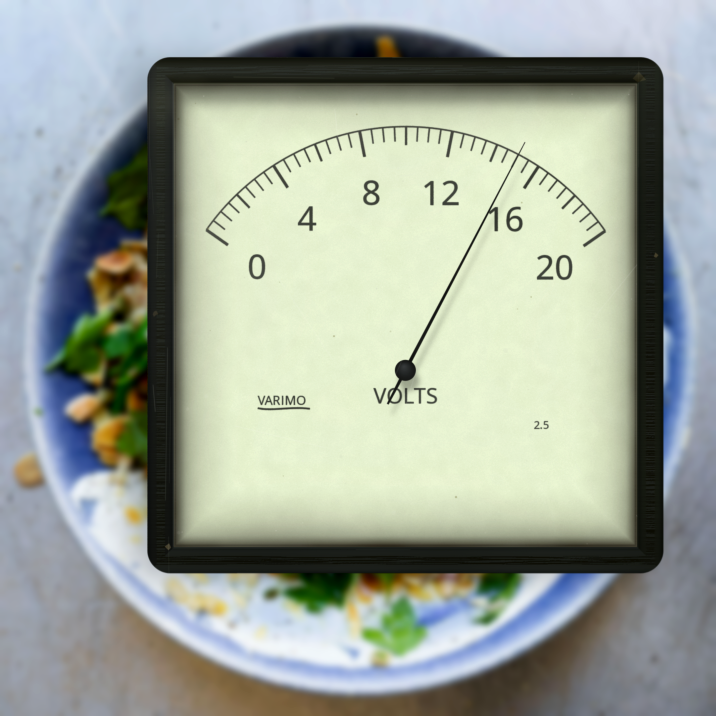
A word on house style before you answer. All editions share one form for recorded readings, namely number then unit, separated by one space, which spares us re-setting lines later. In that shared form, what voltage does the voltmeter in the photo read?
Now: 15 V
